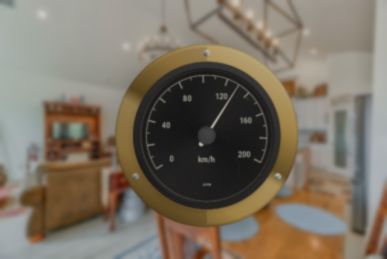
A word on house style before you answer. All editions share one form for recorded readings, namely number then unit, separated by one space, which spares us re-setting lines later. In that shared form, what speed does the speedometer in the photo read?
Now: 130 km/h
